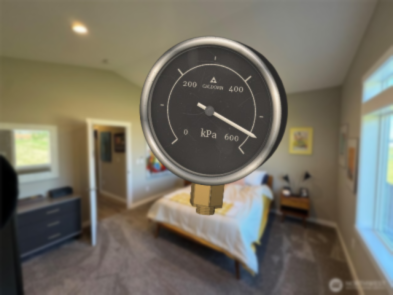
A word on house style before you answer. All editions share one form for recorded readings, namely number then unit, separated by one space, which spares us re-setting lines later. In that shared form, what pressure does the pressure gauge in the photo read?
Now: 550 kPa
